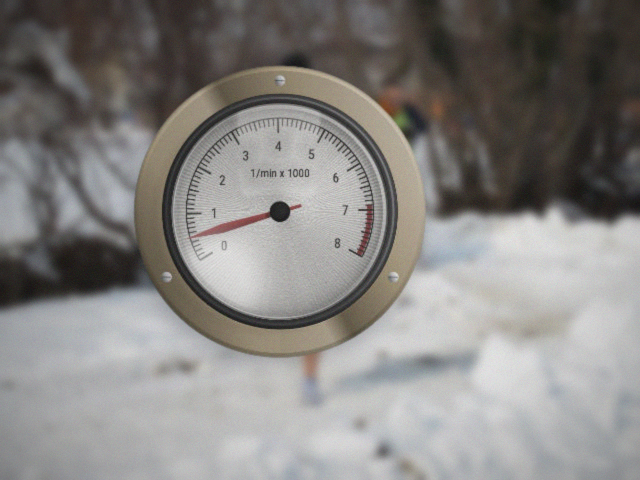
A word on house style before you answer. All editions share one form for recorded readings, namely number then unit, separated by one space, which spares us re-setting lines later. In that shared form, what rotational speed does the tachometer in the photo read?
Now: 500 rpm
